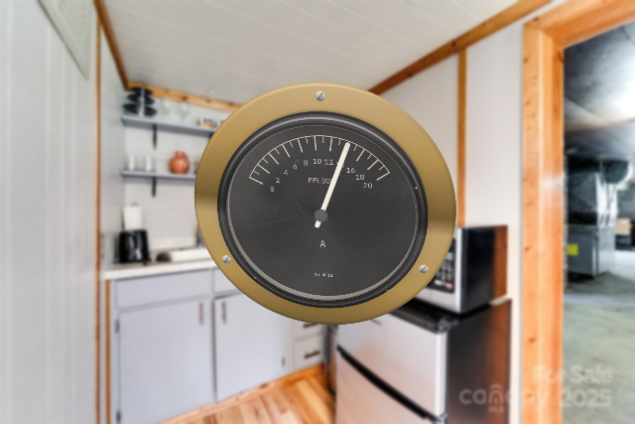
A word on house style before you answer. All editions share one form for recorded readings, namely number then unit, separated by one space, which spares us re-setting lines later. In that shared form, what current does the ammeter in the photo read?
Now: 14 A
